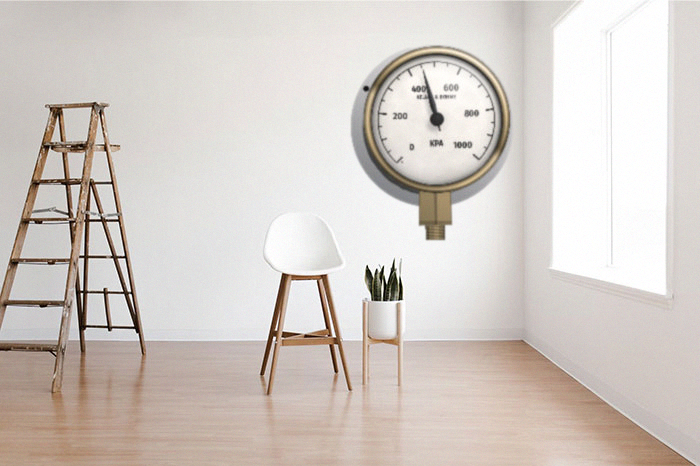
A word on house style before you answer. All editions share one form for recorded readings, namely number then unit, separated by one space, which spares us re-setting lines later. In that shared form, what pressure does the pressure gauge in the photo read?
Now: 450 kPa
